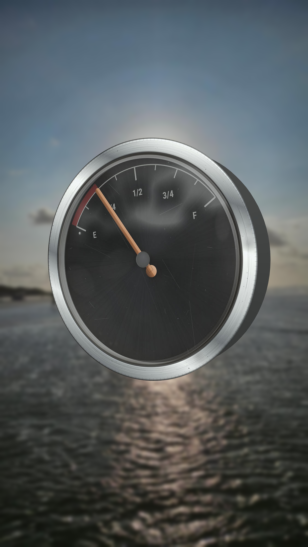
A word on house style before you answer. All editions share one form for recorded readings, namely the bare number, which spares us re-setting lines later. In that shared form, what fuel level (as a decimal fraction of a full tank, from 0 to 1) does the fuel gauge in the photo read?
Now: 0.25
